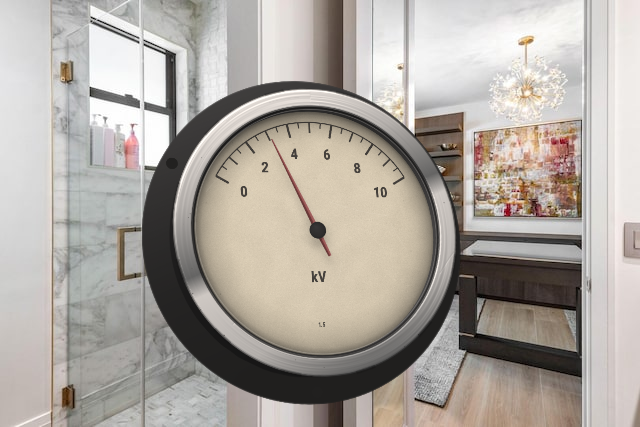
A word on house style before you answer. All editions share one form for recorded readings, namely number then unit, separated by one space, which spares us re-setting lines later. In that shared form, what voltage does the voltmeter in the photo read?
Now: 3 kV
